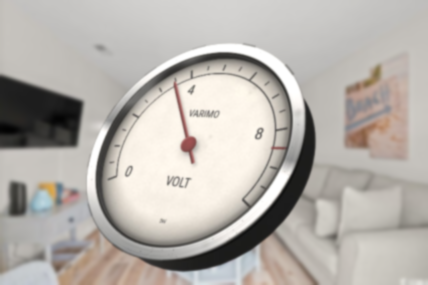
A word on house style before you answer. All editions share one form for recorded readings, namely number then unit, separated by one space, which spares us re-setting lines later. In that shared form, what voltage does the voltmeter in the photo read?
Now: 3.5 V
